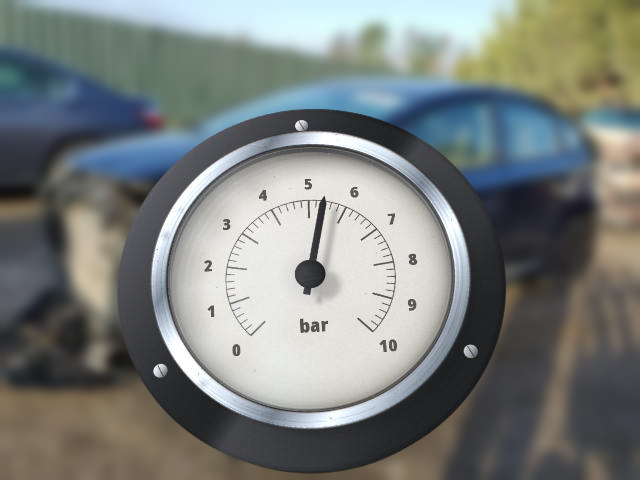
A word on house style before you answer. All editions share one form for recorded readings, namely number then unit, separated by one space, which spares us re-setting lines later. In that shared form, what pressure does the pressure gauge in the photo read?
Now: 5.4 bar
